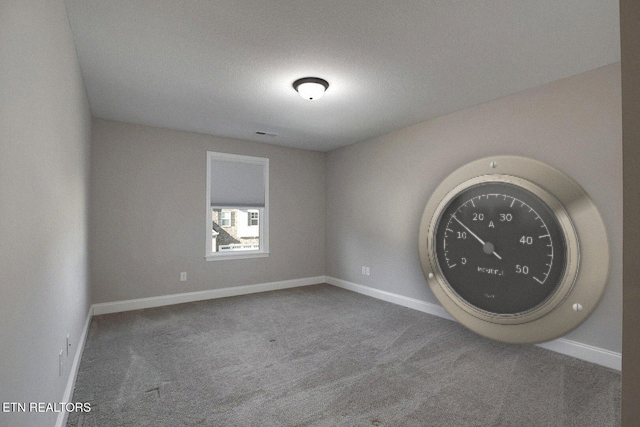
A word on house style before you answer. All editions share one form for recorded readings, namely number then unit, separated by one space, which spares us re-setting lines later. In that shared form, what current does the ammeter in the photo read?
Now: 14 A
